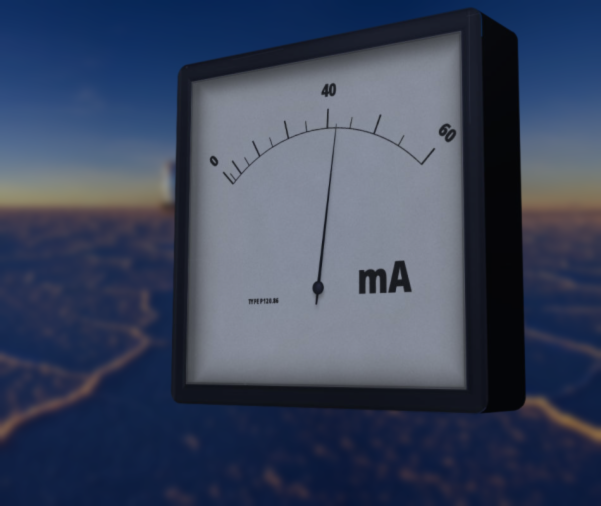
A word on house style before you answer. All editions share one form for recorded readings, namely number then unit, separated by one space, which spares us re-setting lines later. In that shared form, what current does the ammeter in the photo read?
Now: 42.5 mA
